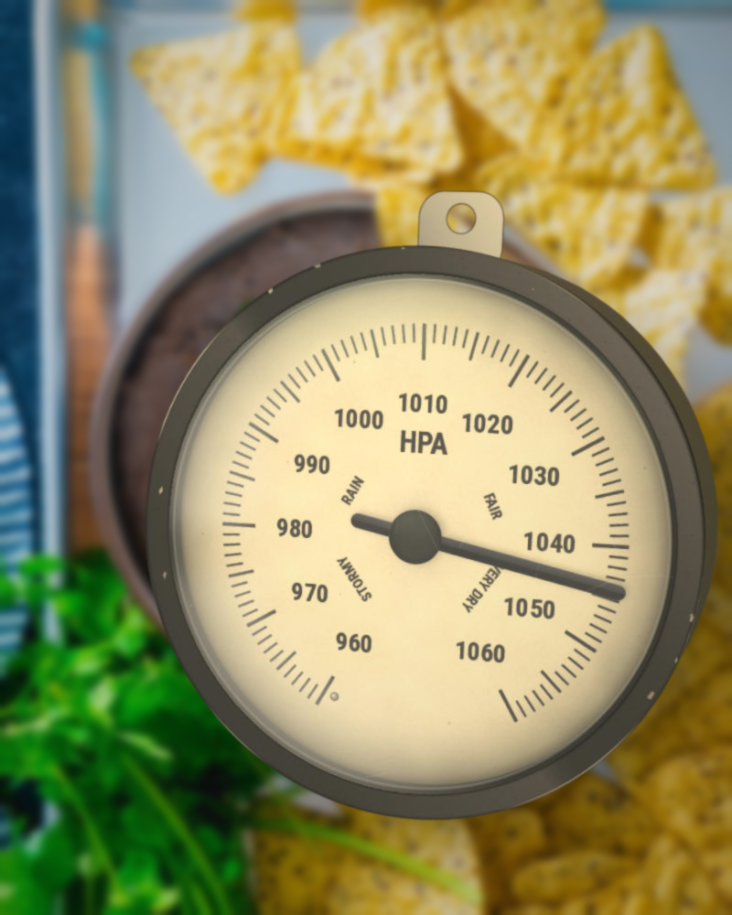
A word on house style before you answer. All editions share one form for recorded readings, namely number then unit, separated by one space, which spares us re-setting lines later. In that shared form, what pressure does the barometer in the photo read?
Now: 1044 hPa
